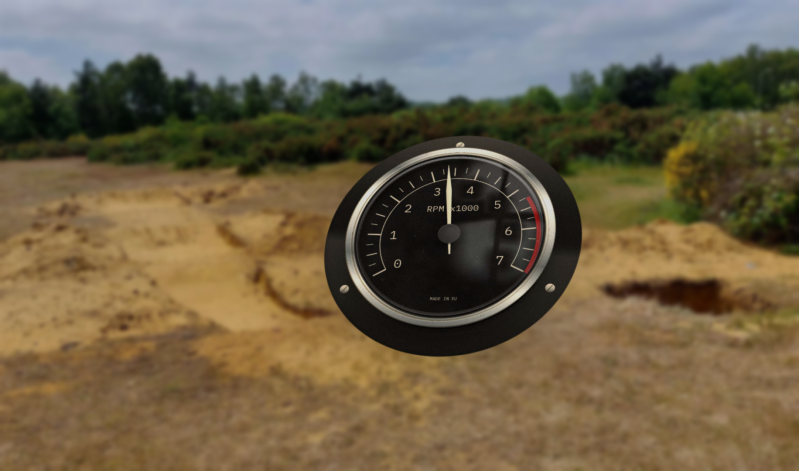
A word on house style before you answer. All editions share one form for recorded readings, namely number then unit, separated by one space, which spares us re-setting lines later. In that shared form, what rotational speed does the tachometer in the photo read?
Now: 3375 rpm
